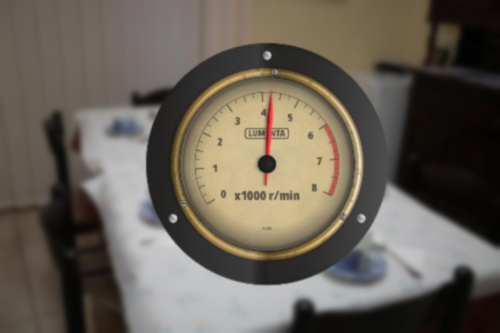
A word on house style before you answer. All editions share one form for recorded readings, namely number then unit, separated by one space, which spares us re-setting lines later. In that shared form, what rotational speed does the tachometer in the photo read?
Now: 4250 rpm
